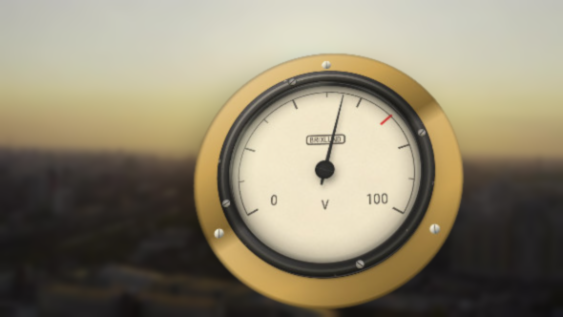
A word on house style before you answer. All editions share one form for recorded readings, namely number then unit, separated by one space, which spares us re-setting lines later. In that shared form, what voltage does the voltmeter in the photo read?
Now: 55 V
